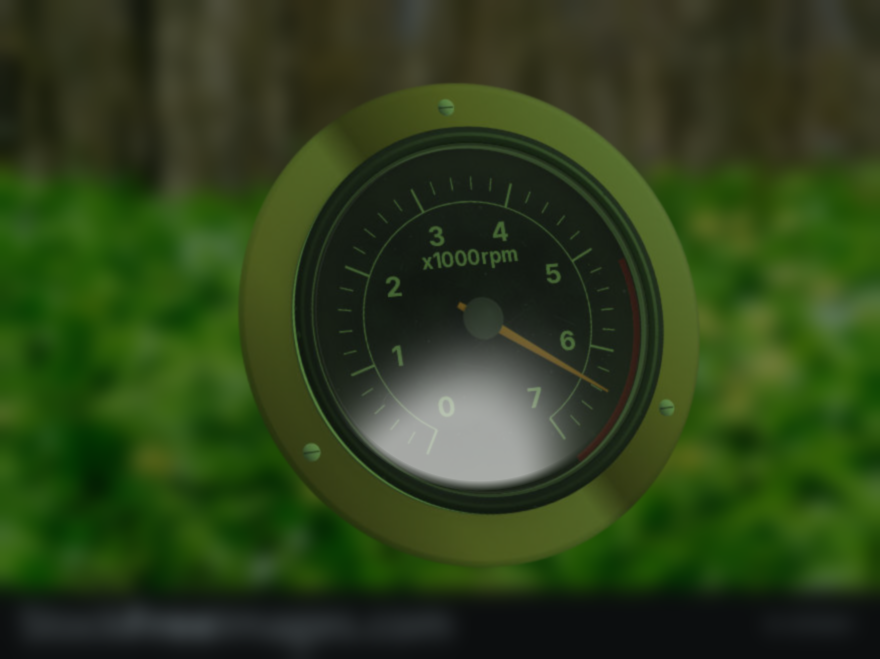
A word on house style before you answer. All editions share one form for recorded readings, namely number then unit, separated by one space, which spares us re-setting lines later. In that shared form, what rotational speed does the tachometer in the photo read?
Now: 6400 rpm
